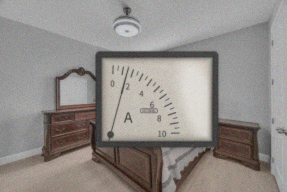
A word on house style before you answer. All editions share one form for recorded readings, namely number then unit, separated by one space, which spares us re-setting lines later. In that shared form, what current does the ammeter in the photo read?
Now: 1.5 A
